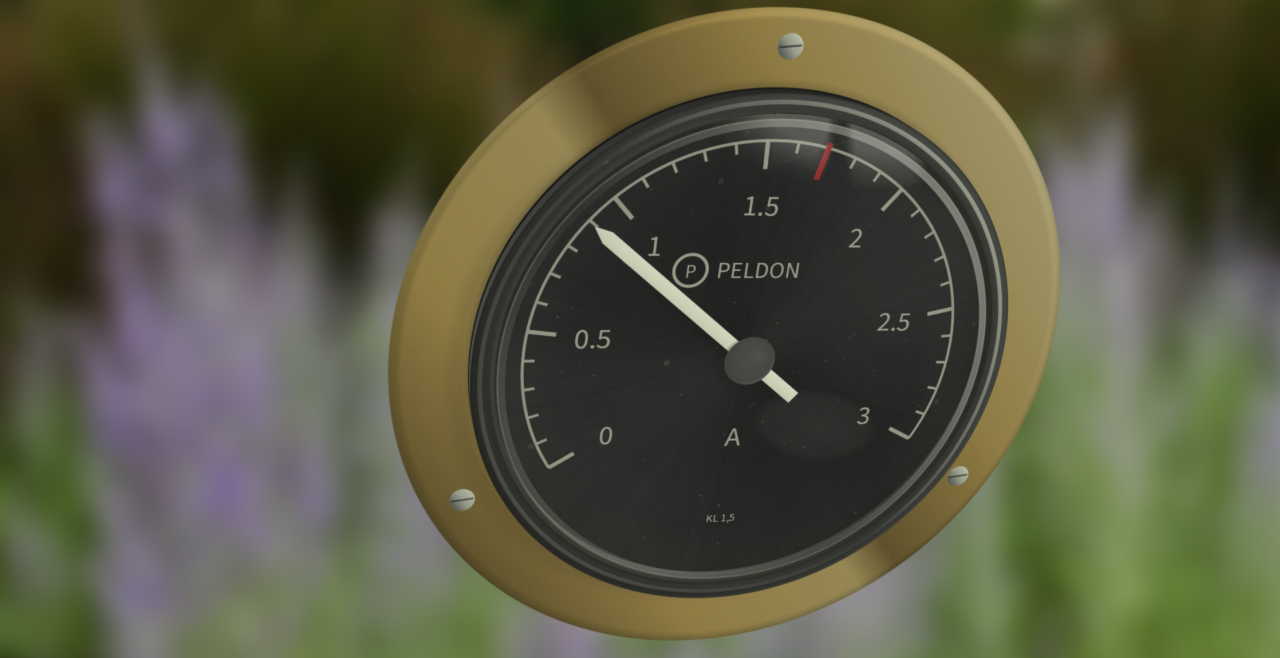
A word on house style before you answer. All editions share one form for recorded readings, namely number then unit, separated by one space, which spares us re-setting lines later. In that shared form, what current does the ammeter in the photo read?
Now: 0.9 A
